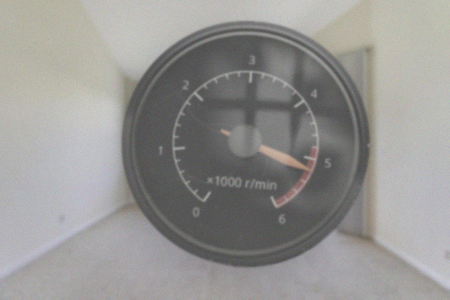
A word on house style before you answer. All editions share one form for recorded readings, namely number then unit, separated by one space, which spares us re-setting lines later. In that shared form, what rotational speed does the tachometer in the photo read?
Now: 5200 rpm
